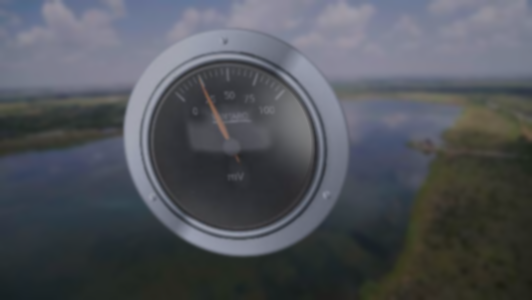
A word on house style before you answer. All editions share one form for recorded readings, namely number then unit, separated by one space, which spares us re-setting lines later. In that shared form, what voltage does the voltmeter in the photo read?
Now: 25 mV
